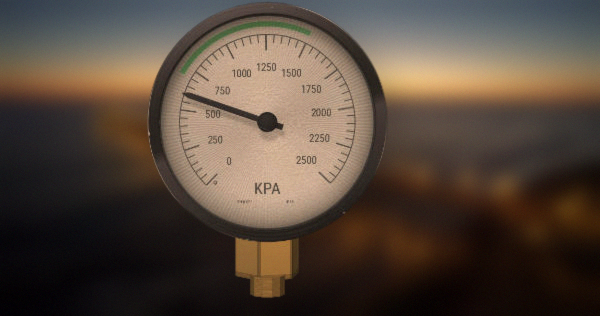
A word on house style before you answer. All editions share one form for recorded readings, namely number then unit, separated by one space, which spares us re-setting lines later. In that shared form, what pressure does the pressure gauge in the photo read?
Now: 600 kPa
